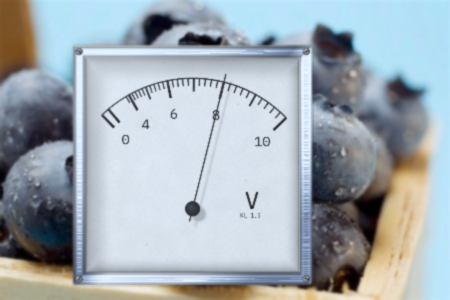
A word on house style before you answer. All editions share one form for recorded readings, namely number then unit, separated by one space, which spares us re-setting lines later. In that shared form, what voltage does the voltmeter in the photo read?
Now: 8 V
